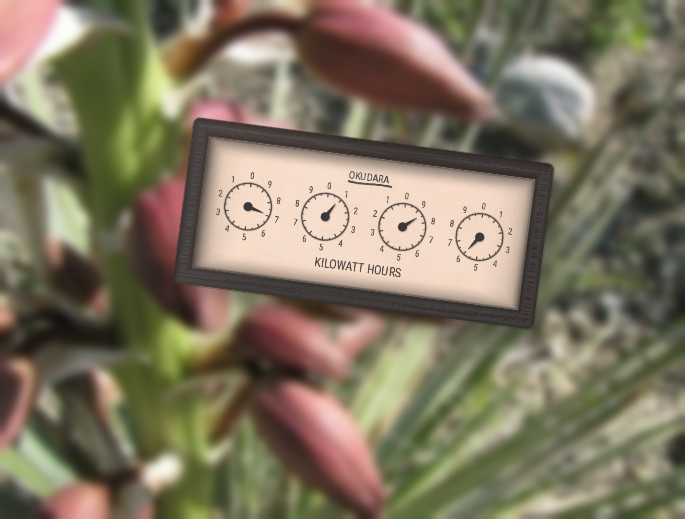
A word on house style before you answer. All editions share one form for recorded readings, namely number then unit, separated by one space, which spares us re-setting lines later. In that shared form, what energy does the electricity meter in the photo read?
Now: 7086 kWh
